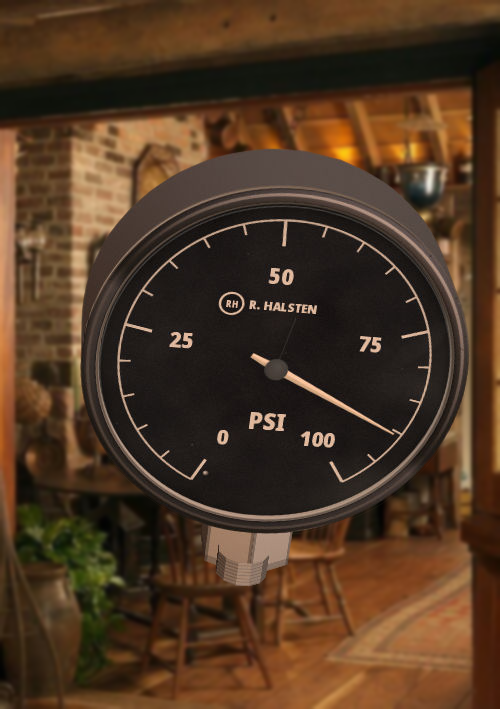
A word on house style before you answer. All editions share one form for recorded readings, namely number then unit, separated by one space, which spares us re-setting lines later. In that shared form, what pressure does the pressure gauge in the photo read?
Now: 90 psi
